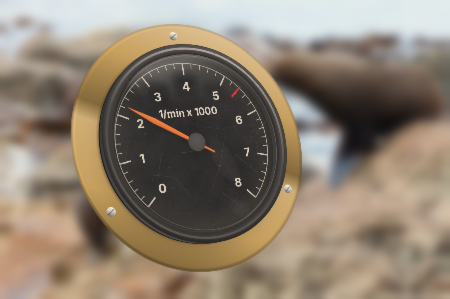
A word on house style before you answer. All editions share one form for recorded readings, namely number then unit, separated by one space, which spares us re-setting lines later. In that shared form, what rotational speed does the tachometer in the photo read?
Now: 2200 rpm
